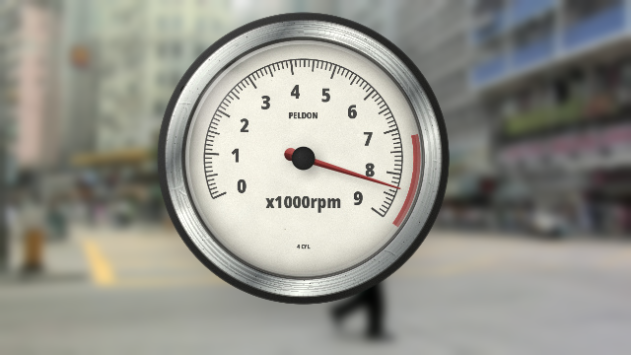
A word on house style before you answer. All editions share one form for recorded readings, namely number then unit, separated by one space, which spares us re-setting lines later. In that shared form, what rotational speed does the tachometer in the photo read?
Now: 8300 rpm
